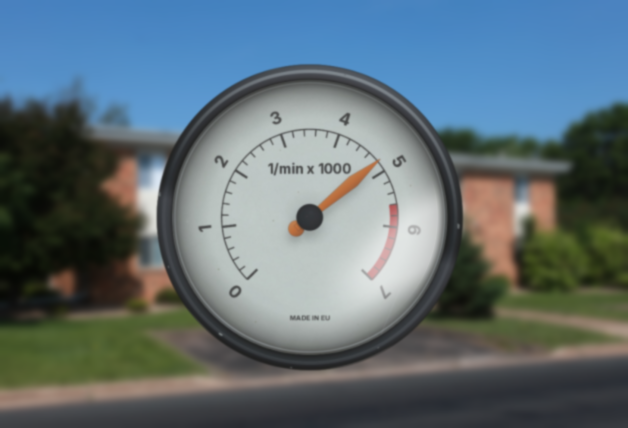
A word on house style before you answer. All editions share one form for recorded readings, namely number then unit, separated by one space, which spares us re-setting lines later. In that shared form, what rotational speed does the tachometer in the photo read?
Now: 4800 rpm
